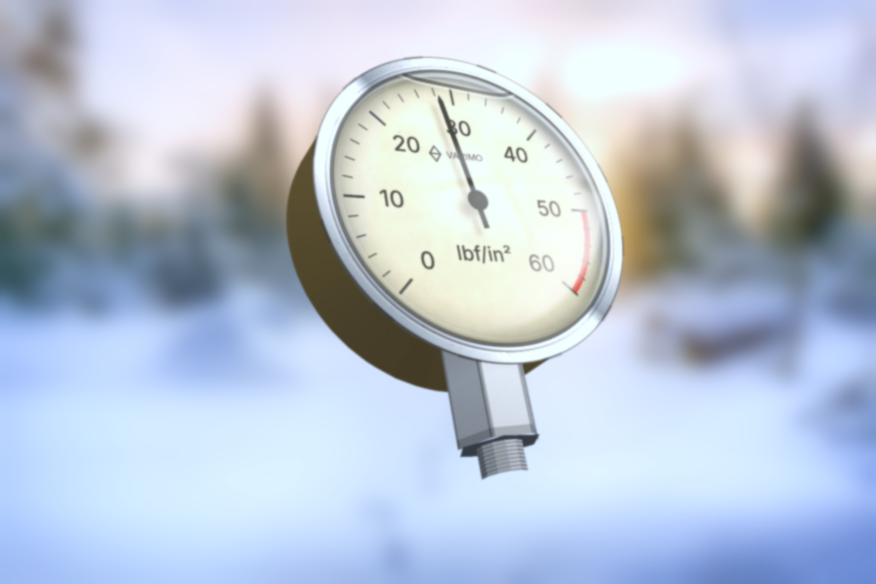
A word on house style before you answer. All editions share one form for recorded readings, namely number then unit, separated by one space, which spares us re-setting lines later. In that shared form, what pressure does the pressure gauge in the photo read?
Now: 28 psi
